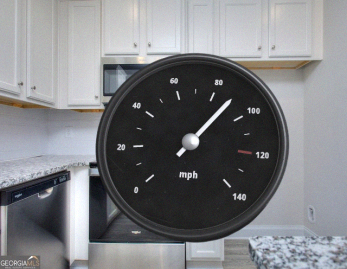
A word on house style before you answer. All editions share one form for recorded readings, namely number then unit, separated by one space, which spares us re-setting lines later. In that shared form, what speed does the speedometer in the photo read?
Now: 90 mph
